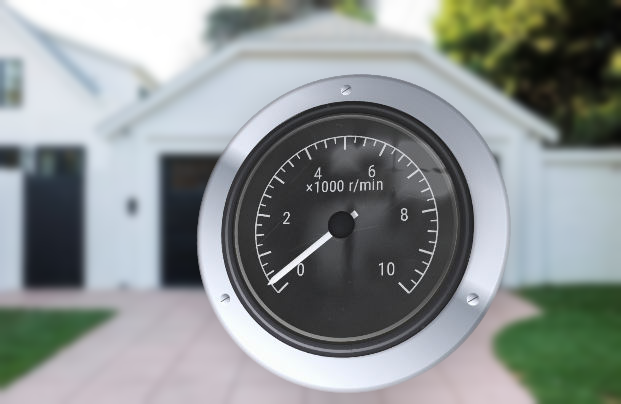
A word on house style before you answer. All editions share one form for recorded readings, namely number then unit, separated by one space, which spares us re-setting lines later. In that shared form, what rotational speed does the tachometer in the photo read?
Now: 250 rpm
